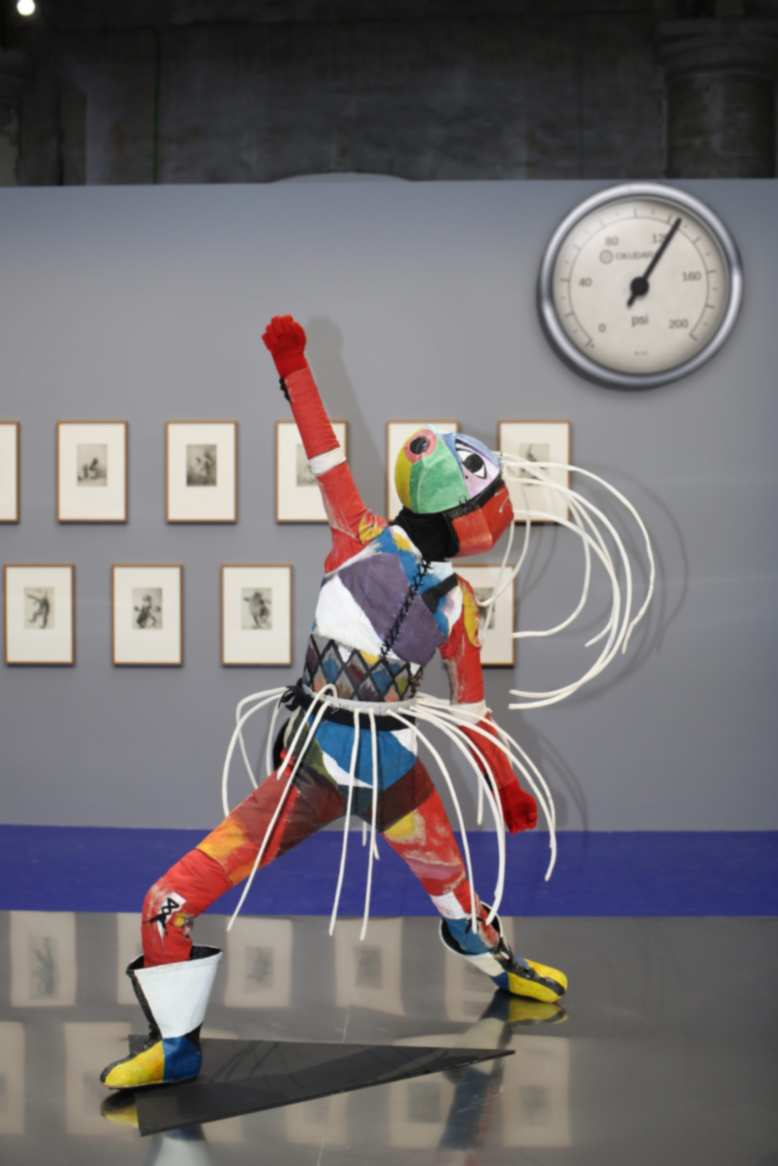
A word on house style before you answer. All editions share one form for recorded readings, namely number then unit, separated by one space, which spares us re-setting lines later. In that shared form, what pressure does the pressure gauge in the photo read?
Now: 125 psi
